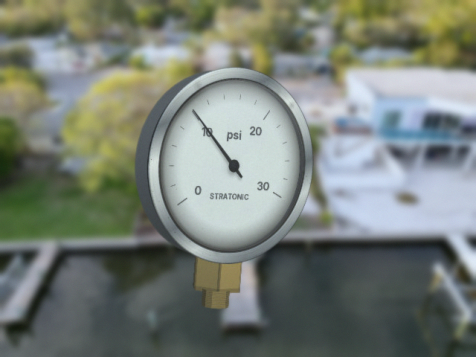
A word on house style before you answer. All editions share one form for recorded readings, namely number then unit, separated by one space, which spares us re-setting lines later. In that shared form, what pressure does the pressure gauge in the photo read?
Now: 10 psi
